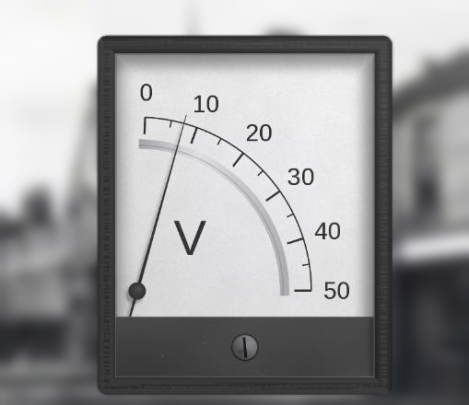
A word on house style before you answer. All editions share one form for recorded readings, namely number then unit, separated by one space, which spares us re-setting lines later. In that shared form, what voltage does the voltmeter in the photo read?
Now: 7.5 V
